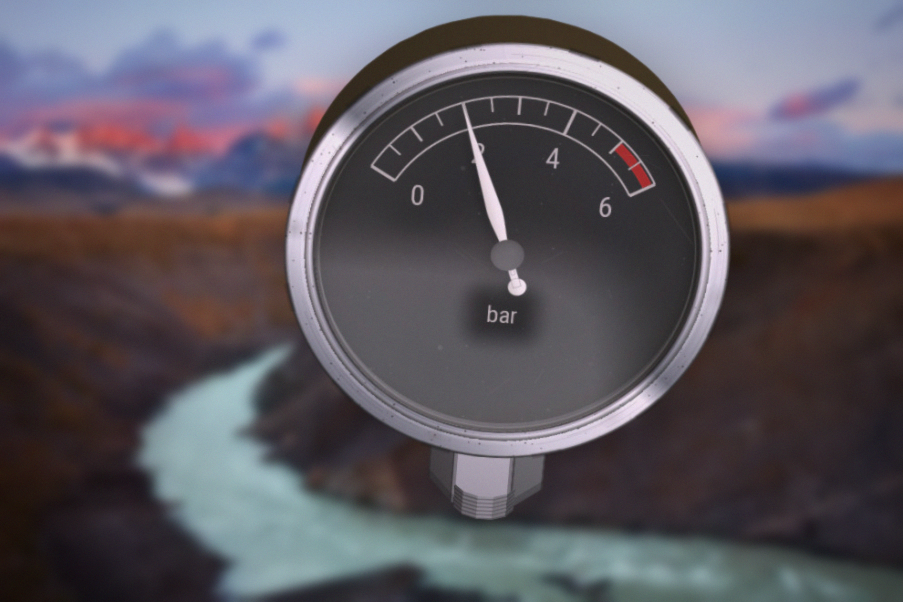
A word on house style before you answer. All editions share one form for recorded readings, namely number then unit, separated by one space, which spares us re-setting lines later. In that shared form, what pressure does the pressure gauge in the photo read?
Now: 2 bar
